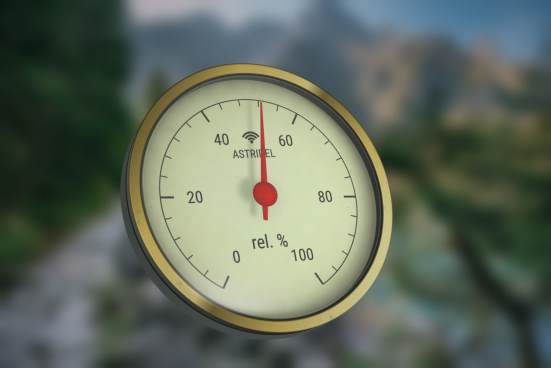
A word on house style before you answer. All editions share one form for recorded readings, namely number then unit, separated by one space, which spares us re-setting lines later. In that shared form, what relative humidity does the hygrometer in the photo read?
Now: 52 %
